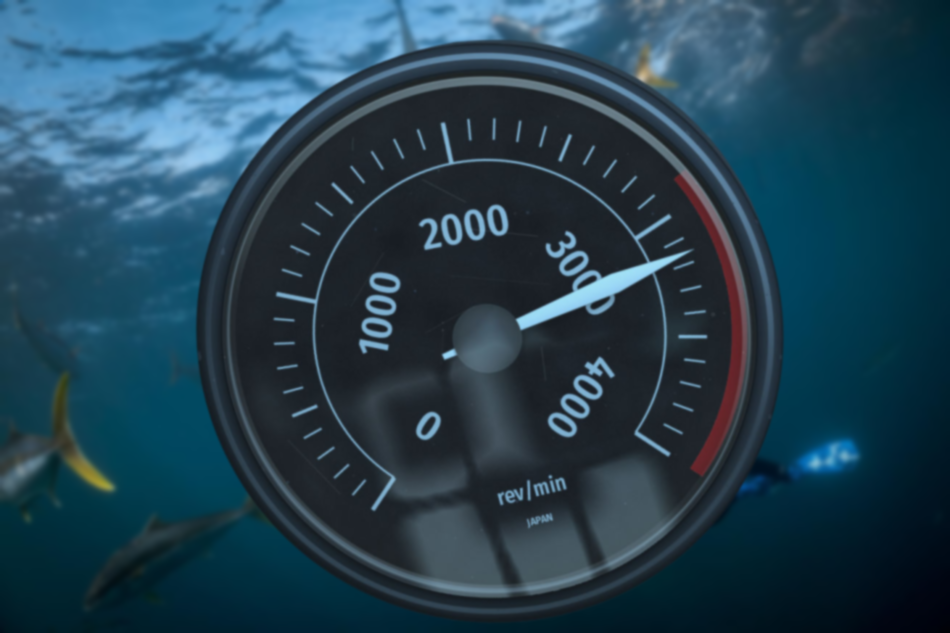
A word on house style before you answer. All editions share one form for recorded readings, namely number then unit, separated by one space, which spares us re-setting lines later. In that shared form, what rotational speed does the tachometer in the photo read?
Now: 3150 rpm
